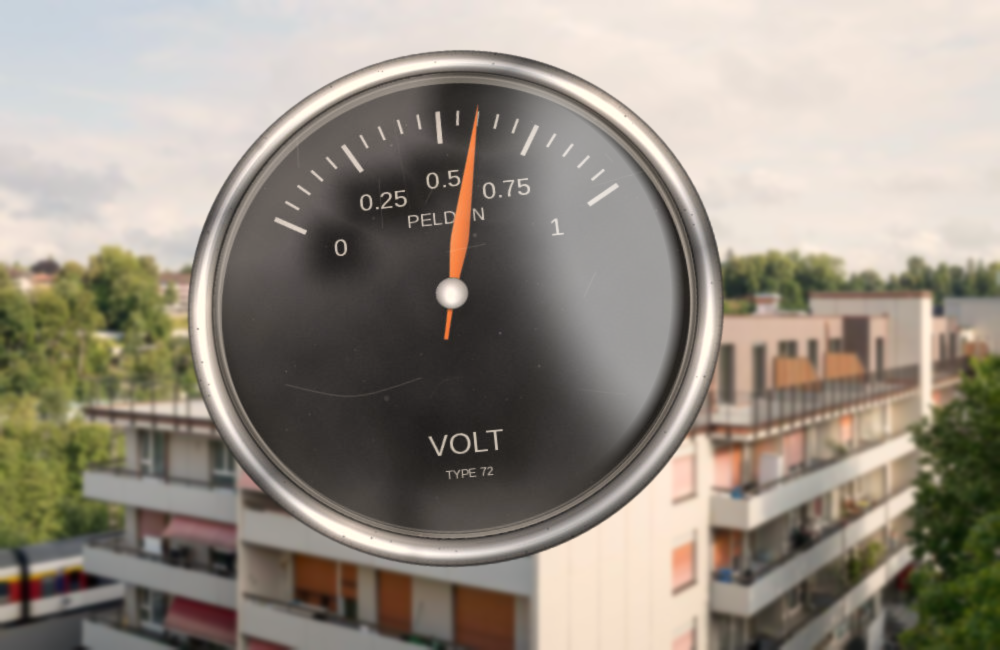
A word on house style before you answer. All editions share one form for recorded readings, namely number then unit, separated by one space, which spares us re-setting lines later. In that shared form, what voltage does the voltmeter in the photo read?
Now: 0.6 V
